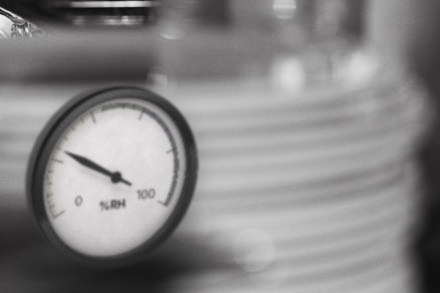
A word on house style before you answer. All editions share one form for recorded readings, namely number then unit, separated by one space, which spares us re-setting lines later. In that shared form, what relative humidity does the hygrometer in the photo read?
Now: 24 %
